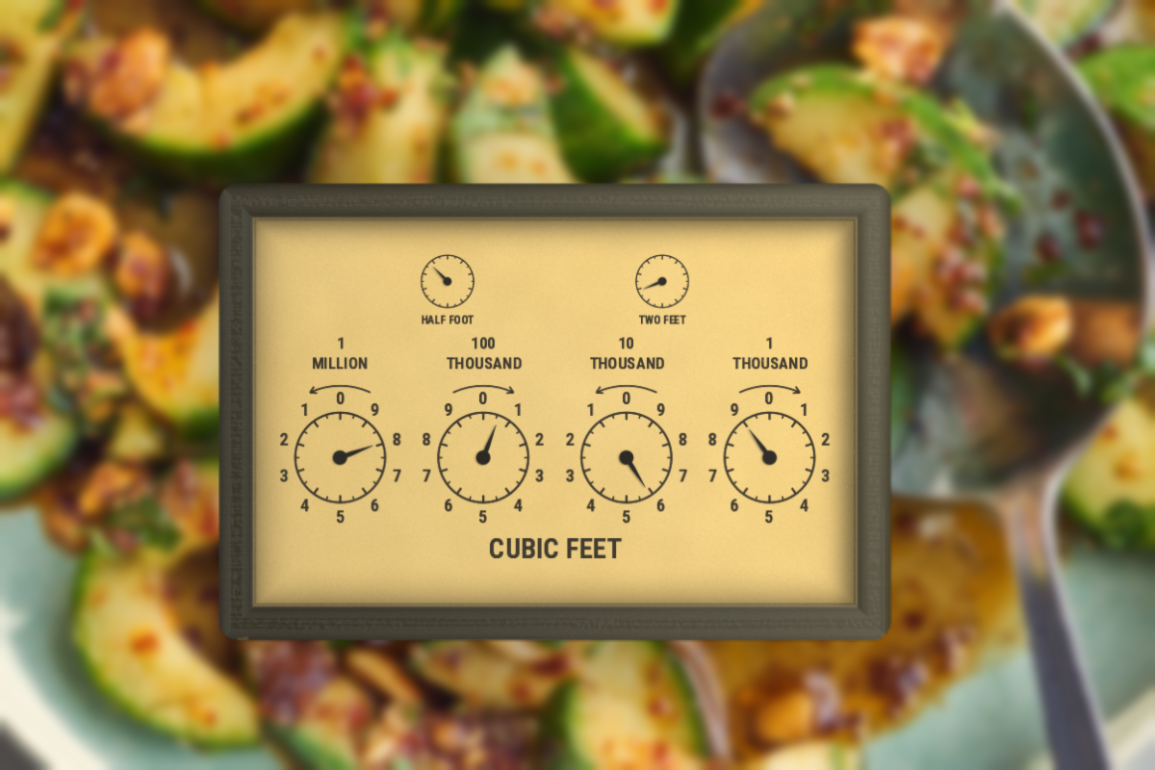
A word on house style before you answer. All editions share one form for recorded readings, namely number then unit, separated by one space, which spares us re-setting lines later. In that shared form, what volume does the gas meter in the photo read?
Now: 805900 ft³
